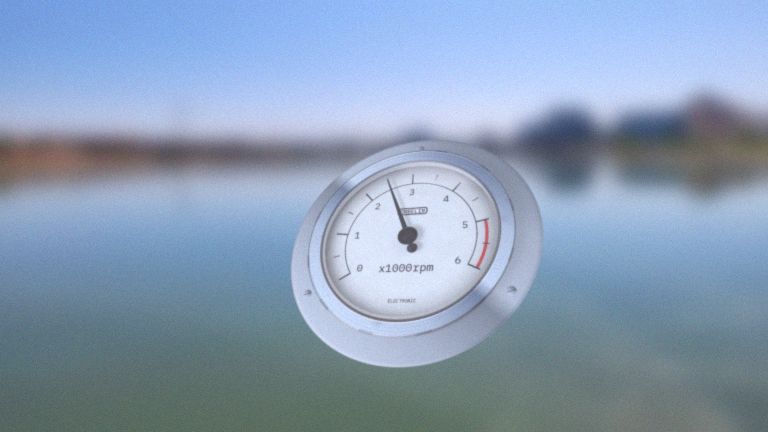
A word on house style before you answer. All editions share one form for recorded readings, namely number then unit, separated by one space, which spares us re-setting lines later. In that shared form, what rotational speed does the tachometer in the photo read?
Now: 2500 rpm
